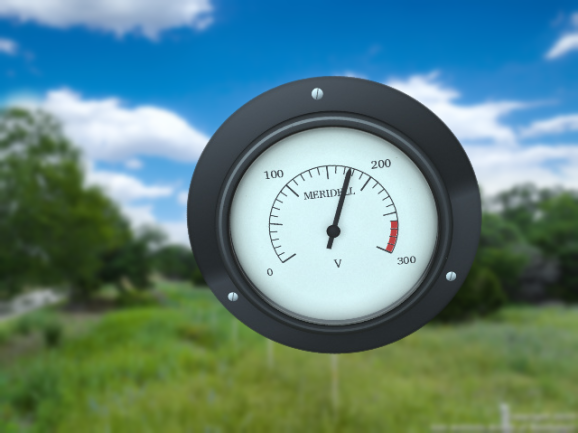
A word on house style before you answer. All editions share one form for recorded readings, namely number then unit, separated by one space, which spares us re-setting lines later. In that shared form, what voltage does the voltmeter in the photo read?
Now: 175 V
